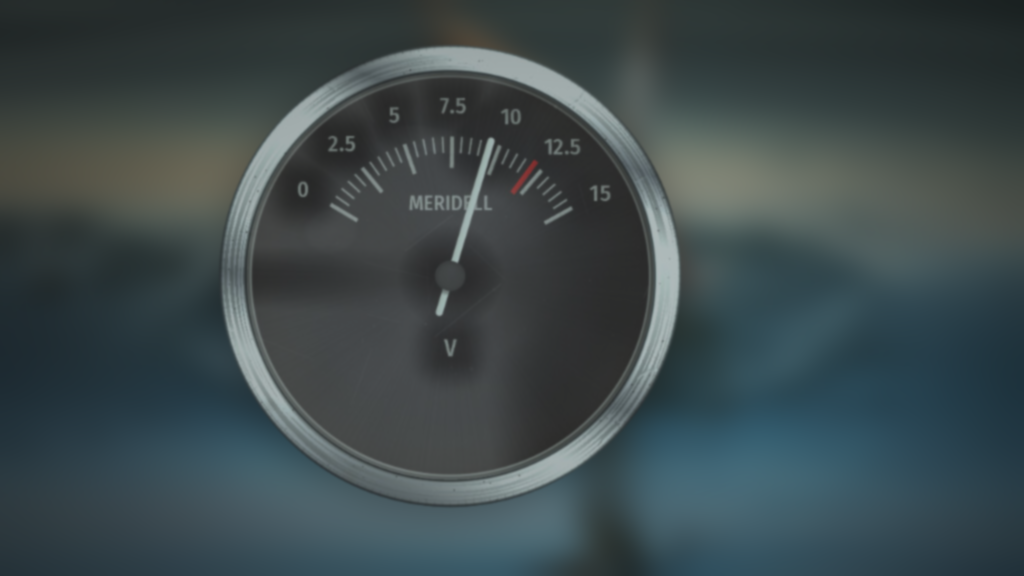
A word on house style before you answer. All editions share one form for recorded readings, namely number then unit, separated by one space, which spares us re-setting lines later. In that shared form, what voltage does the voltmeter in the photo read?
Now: 9.5 V
